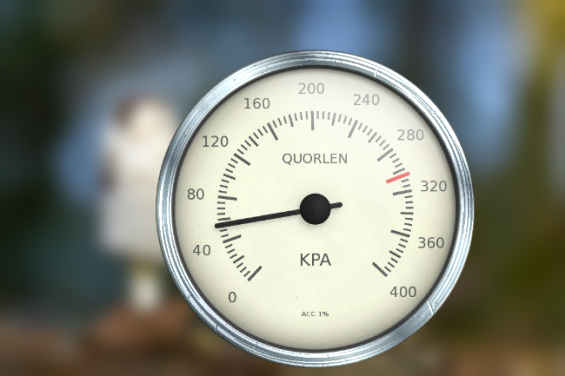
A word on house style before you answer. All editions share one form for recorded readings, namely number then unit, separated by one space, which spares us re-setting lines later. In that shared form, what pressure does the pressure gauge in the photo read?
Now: 55 kPa
